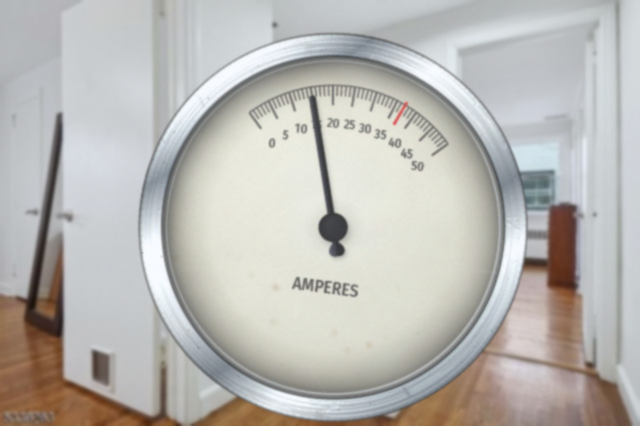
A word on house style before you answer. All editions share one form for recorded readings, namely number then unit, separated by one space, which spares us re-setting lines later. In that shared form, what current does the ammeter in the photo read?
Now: 15 A
